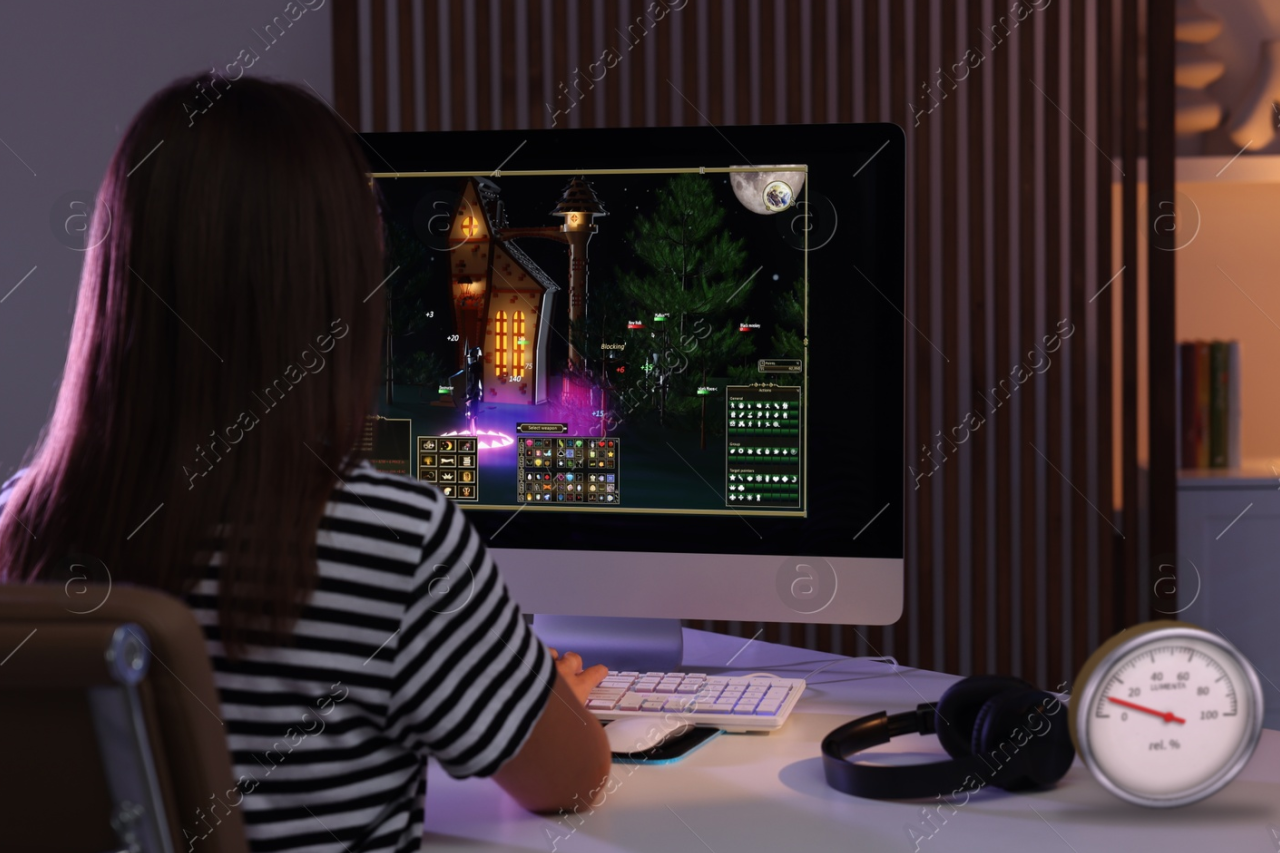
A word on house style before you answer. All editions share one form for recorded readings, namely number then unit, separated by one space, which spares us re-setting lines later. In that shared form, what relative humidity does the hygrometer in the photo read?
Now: 10 %
